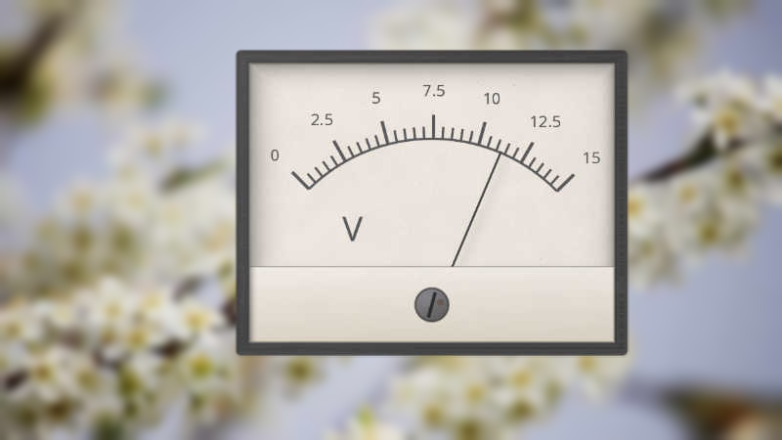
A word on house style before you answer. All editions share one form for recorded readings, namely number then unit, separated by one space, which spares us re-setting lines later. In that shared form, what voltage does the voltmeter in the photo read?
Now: 11.25 V
